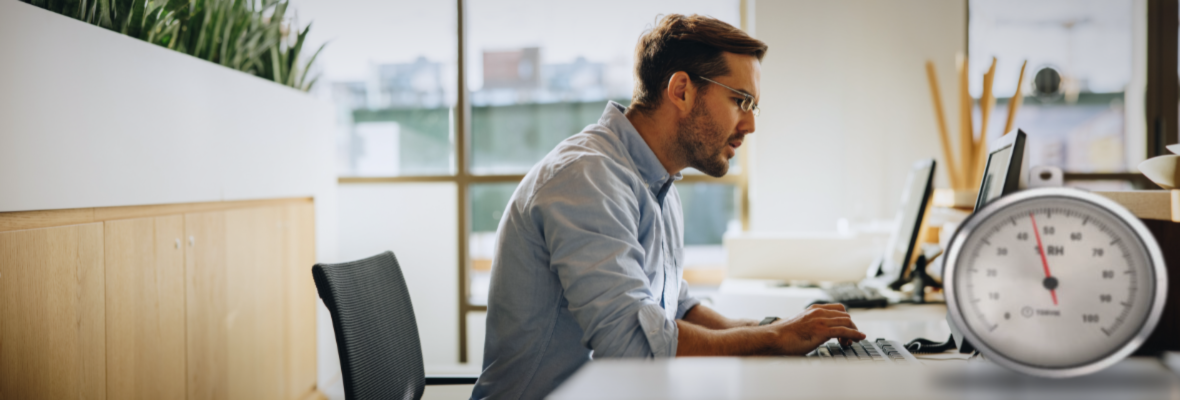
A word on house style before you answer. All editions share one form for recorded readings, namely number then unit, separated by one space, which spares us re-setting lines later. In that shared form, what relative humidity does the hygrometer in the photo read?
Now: 45 %
